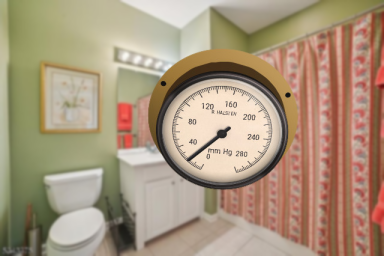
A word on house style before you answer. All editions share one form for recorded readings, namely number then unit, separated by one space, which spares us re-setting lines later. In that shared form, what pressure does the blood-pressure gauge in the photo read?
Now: 20 mmHg
